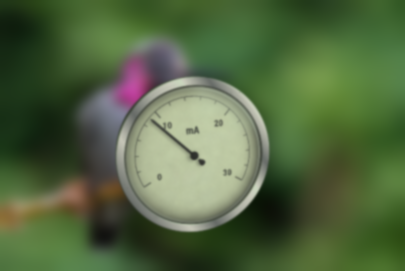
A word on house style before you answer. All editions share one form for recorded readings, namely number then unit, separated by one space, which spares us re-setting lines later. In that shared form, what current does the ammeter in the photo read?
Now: 9 mA
